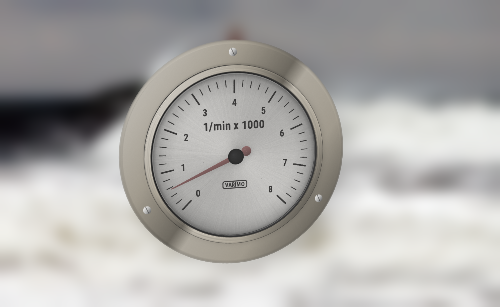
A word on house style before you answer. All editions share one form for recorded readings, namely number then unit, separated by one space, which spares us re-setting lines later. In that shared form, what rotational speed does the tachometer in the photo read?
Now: 600 rpm
